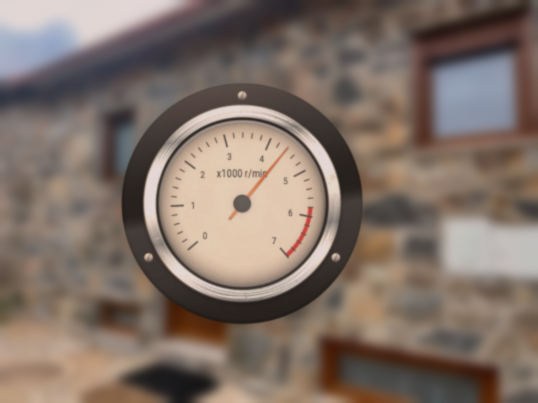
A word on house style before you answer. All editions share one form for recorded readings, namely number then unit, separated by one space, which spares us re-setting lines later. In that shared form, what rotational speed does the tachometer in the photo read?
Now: 4400 rpm
